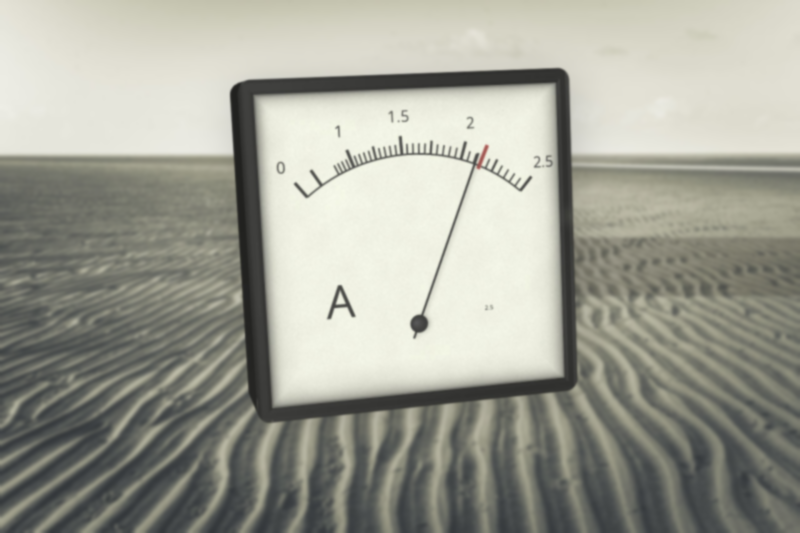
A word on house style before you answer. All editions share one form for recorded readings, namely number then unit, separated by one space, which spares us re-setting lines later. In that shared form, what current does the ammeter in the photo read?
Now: 2.1 A
